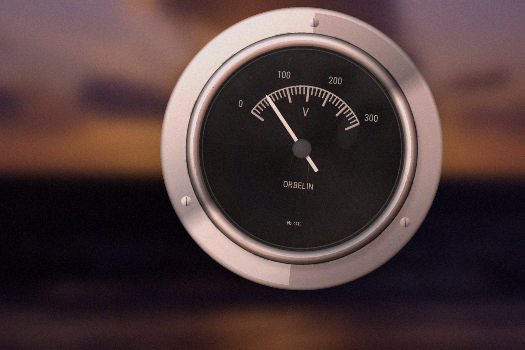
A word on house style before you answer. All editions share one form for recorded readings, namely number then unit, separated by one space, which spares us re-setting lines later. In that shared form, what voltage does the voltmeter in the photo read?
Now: 50 V
